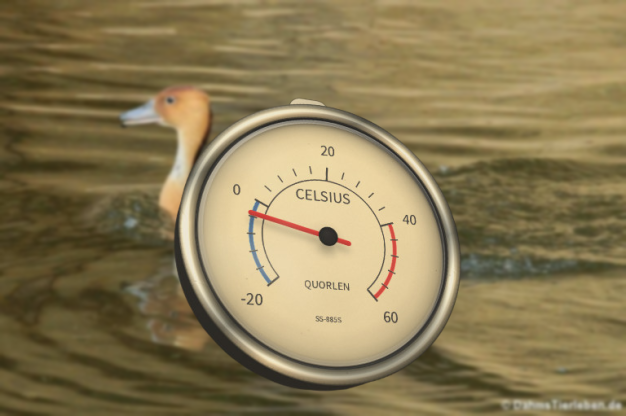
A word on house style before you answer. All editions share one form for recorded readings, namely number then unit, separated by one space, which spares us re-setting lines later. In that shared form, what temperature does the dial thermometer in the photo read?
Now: -4 °C
